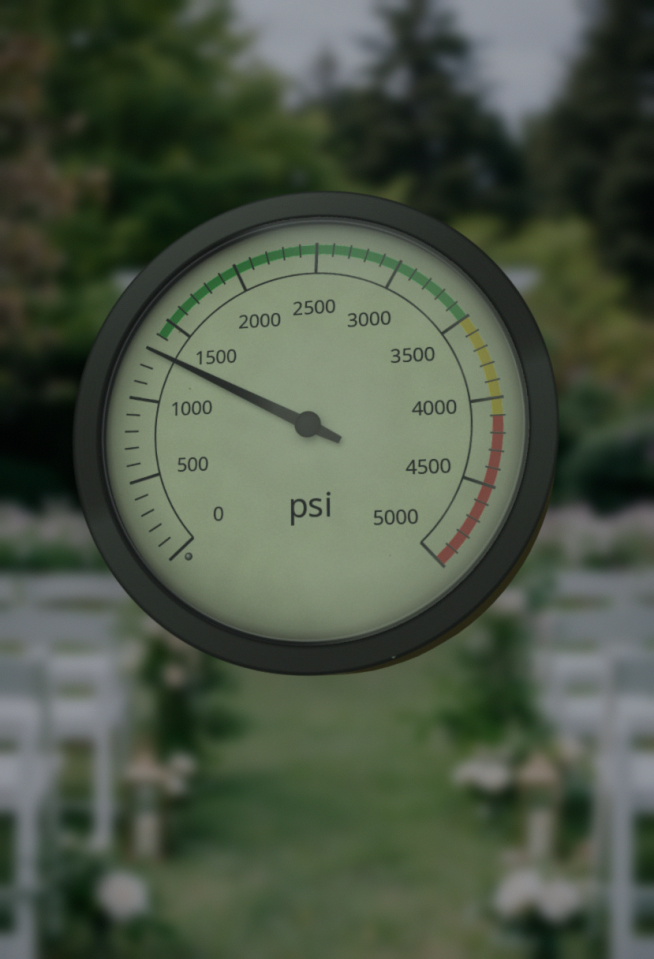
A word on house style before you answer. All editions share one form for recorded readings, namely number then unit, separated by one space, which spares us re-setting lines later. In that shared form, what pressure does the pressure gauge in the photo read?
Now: 1300 psi
